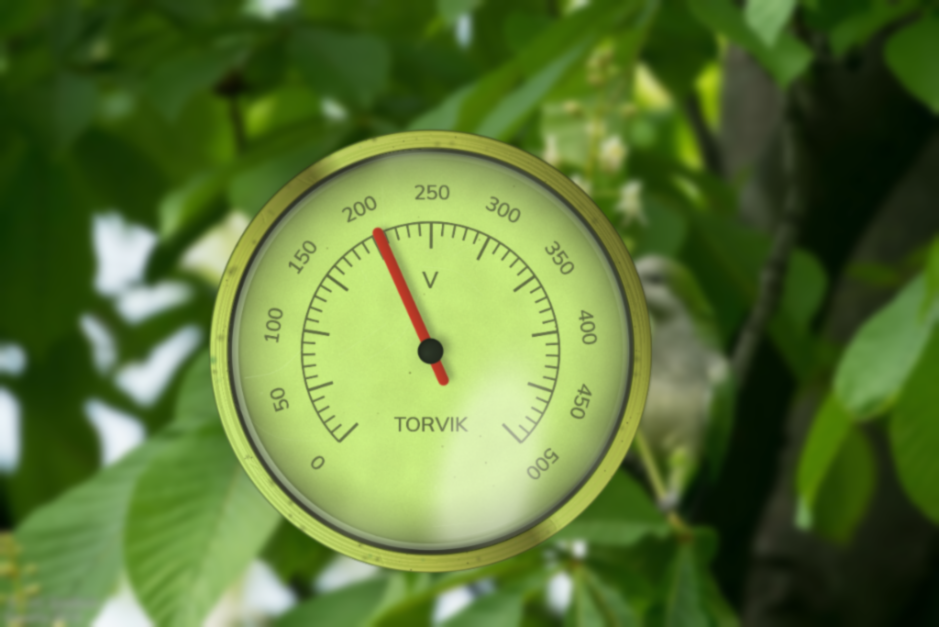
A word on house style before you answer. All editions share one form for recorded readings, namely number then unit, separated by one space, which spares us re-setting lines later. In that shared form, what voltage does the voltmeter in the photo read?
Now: 205 V
